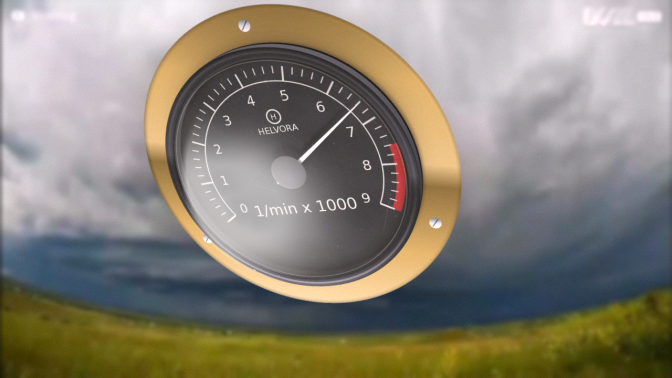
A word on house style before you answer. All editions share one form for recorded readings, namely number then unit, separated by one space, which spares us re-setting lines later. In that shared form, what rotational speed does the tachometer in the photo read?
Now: 6600 rpm
